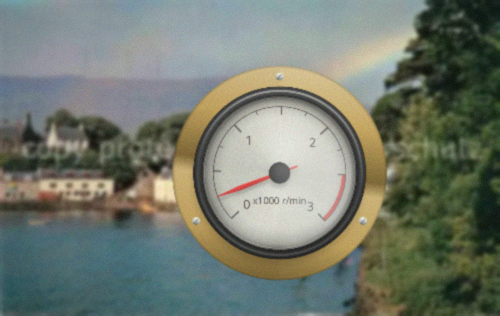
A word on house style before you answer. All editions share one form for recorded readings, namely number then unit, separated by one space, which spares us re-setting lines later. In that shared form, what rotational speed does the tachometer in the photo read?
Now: 250 rpm
